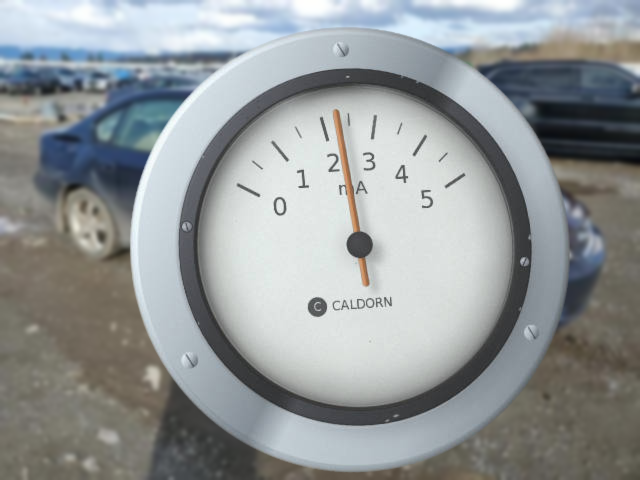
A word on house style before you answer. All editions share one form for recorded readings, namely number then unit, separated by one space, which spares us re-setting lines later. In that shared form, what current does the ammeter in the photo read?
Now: 2.25 mA
